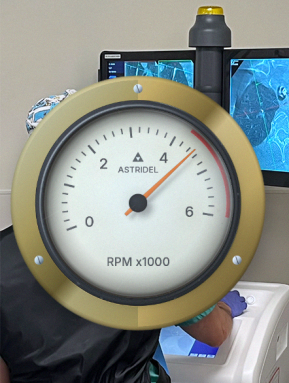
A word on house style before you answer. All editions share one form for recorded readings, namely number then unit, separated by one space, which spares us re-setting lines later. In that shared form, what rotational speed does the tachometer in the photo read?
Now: 4500 rpm
